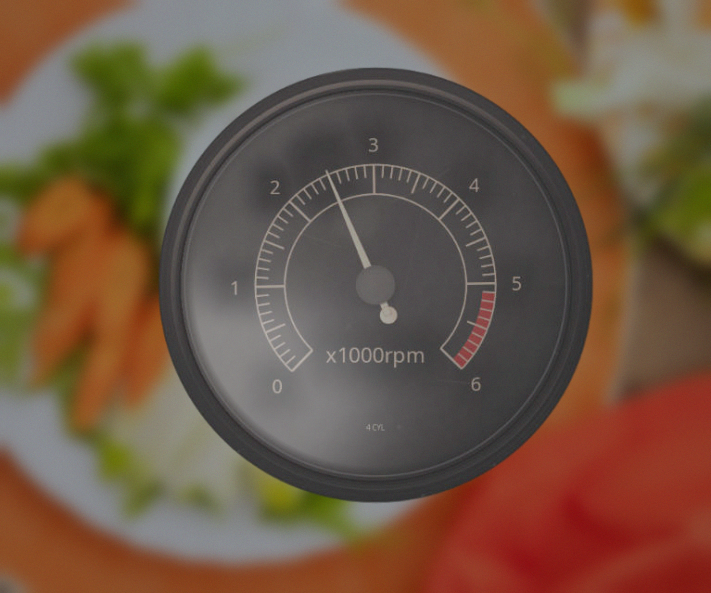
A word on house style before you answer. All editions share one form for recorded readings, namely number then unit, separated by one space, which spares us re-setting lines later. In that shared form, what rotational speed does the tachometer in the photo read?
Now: 2500 rpm
